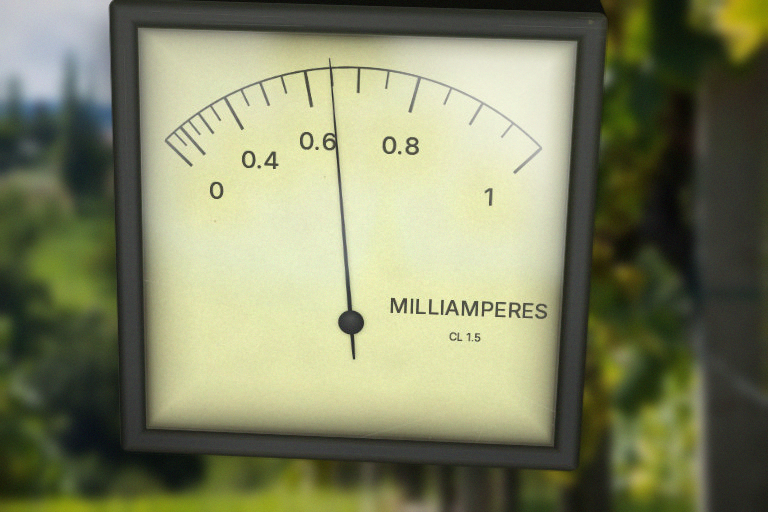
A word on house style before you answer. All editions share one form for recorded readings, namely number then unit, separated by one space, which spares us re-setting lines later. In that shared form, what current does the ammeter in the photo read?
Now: 0.65 mA
